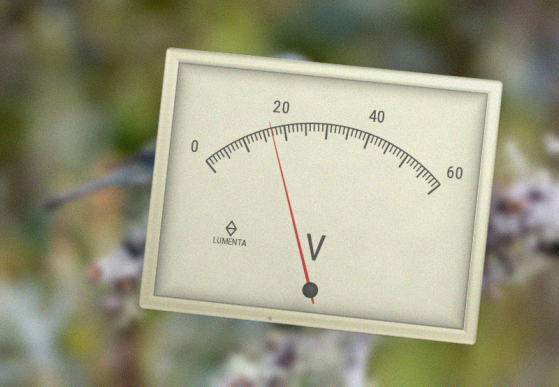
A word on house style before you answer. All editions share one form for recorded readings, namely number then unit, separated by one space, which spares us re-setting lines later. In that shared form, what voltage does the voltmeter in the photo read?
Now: 17 V
